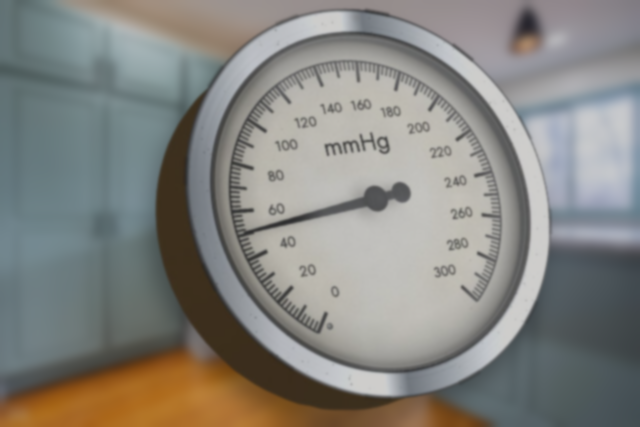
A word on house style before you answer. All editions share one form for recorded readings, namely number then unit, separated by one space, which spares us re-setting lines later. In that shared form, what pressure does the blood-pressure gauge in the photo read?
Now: 50 mmHg
